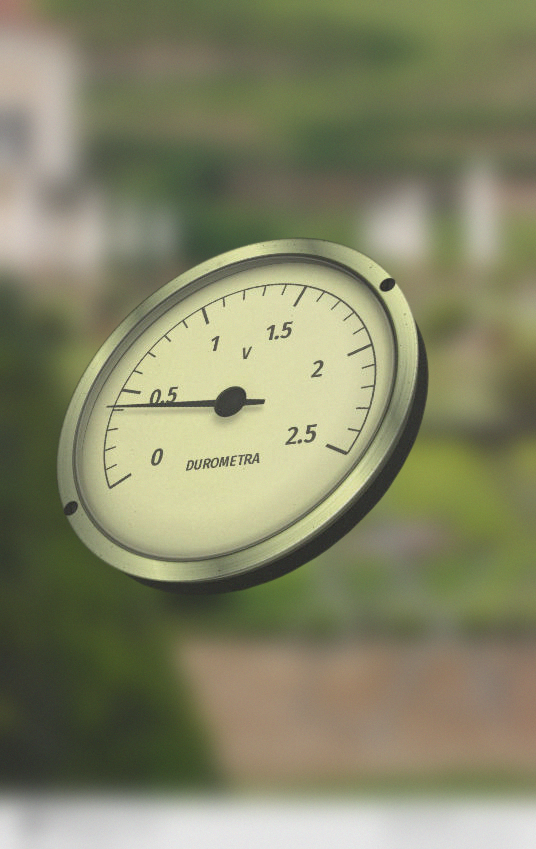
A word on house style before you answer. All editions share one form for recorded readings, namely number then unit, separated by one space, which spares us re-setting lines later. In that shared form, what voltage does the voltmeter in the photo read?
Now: 0.4 V
